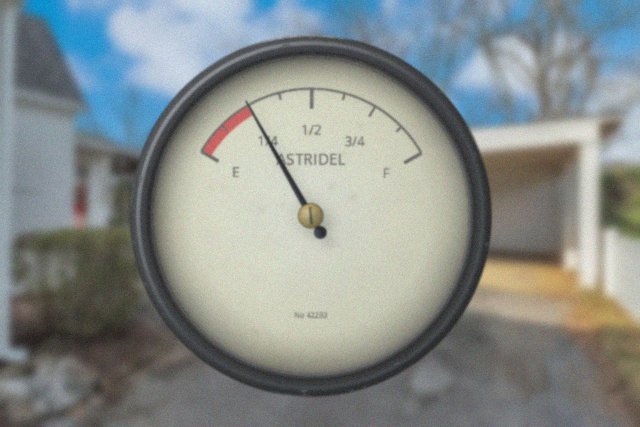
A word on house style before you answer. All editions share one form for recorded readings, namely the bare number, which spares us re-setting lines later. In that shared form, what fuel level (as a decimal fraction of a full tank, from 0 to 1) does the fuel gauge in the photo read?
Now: 0.25
